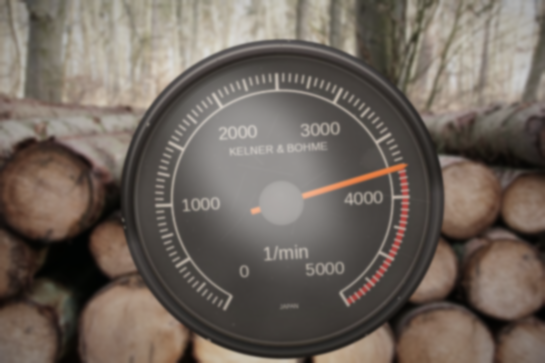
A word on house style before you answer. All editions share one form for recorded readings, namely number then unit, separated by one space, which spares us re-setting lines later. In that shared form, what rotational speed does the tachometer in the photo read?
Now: 3750 rpm
